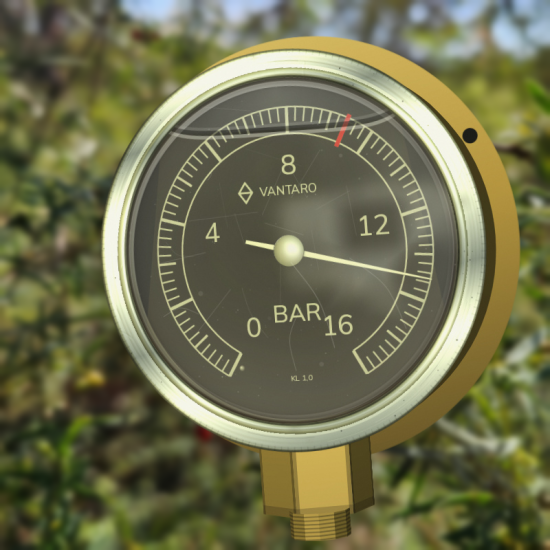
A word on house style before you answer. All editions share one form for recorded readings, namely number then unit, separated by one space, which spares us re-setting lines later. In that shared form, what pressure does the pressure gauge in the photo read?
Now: 13.5 bar
